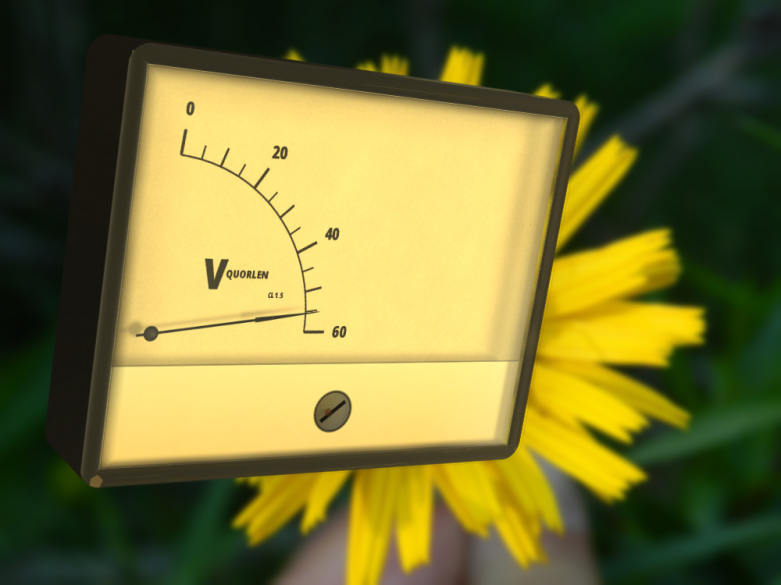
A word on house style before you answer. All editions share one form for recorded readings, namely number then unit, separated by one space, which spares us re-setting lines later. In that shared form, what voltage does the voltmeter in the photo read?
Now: 55 V
